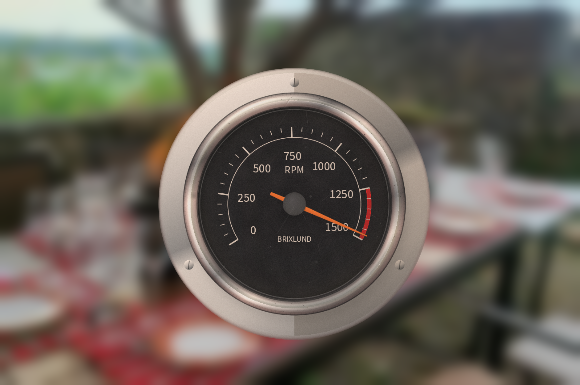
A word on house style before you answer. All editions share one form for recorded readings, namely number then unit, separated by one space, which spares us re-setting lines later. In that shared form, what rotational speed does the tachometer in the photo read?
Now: 1475 rpm
